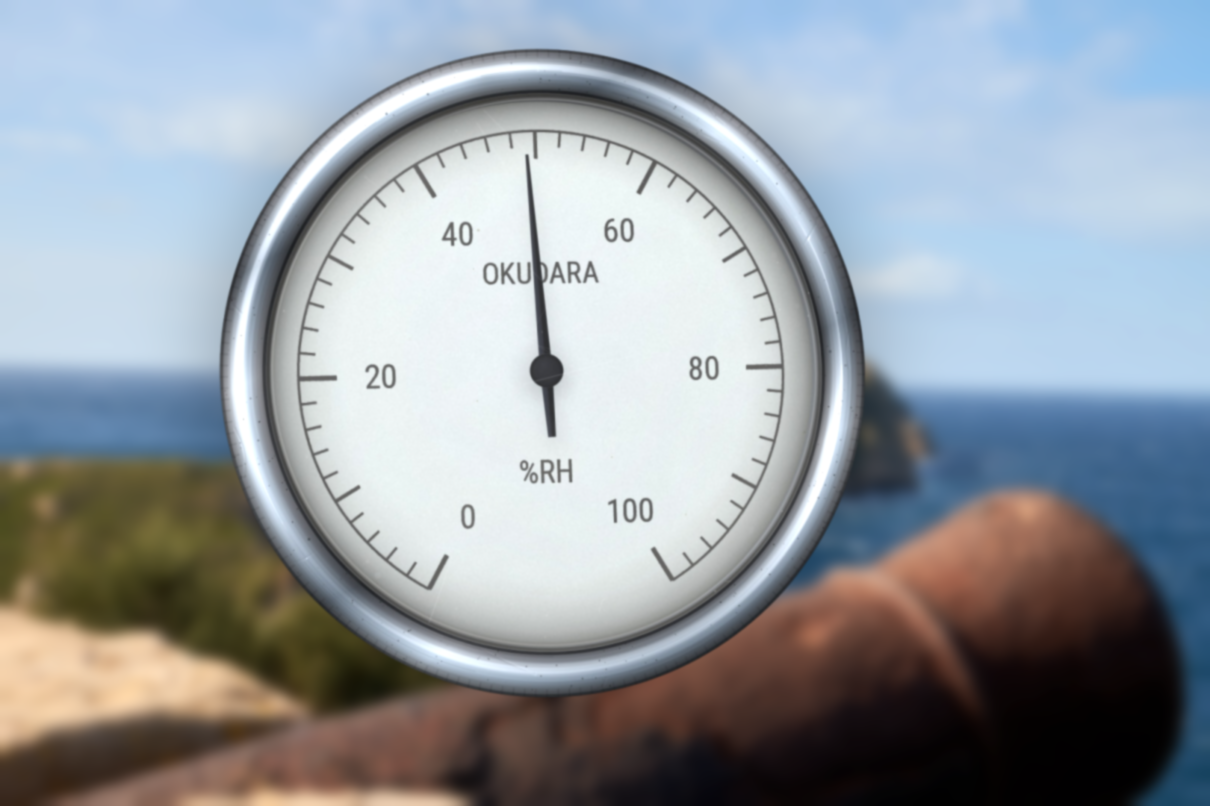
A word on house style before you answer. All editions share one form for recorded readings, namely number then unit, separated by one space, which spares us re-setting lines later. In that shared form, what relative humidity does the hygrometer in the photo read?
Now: 49 %
